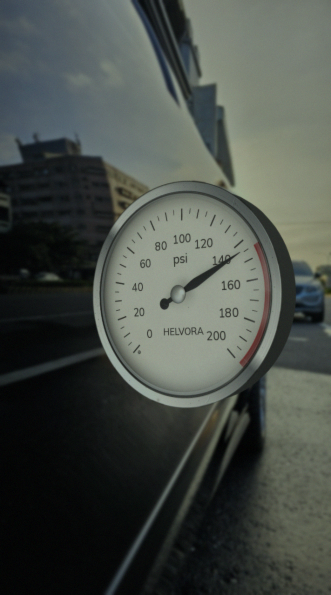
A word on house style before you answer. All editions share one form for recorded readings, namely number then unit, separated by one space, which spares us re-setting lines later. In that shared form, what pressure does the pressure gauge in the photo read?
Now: 145 psi
